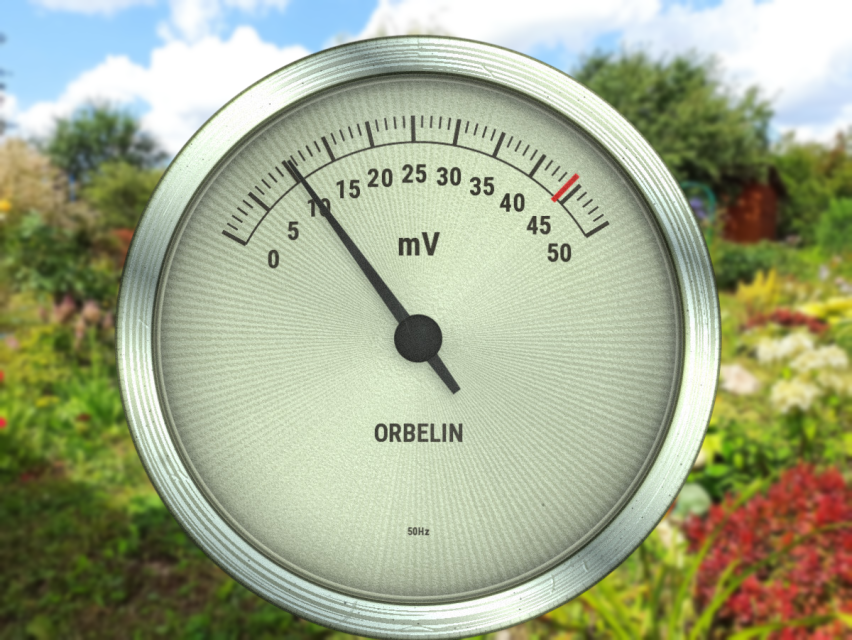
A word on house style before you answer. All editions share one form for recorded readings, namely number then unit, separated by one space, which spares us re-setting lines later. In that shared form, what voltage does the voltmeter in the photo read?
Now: 10.5 mV
